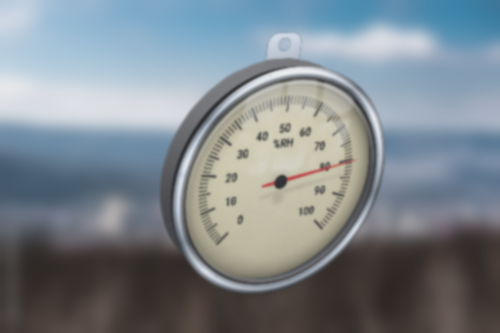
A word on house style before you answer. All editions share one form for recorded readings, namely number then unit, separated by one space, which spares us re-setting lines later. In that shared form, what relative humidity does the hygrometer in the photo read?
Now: 80 %
